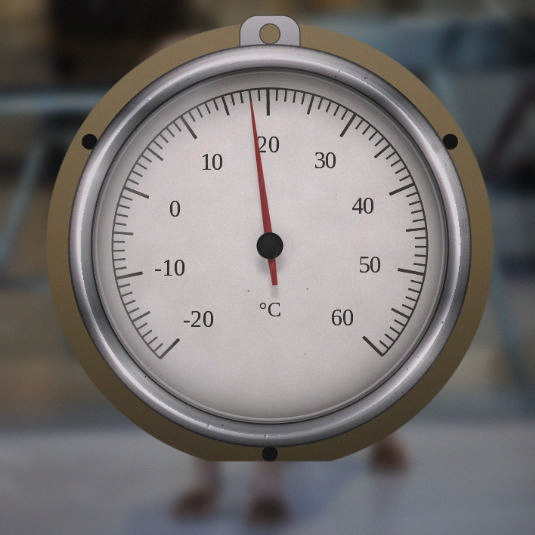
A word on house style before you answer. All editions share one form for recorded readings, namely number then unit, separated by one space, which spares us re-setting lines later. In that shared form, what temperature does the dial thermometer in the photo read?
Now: 18 °C
